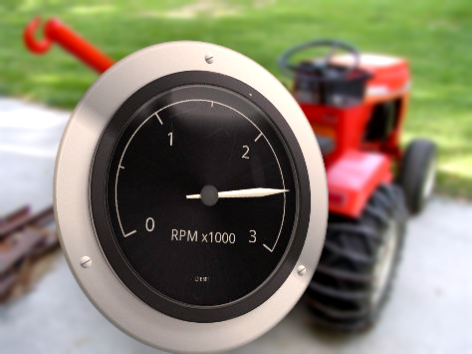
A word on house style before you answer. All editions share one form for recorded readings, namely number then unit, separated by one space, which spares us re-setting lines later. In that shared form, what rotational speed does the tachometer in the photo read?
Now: 2500 rpm
